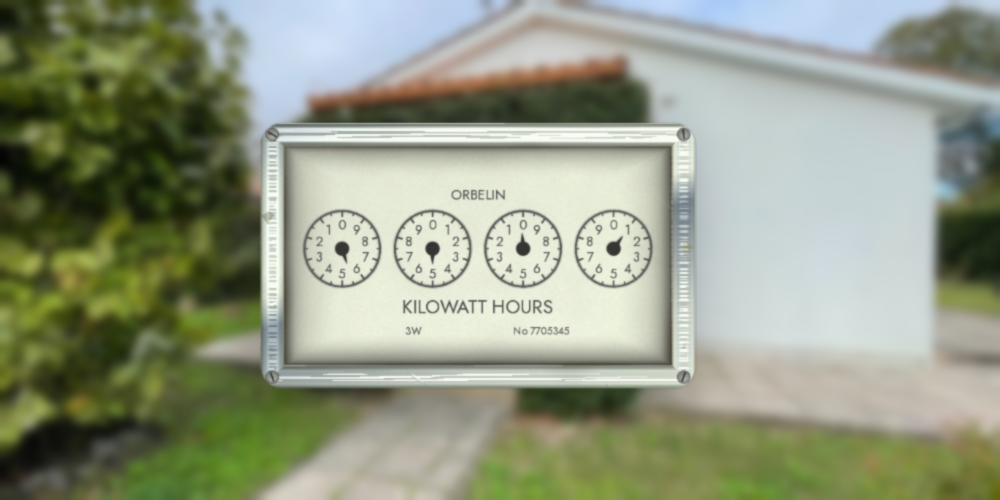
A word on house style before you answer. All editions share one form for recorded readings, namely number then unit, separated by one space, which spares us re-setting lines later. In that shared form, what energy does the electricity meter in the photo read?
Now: 5501 kWh
